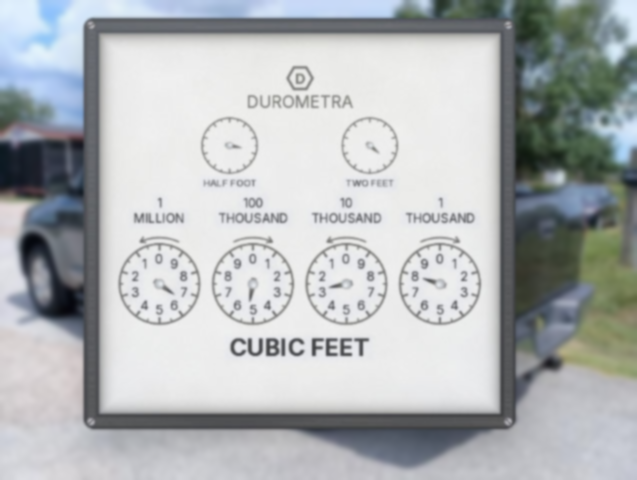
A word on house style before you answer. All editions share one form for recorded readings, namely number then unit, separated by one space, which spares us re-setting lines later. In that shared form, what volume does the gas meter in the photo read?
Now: 652800 ft³
